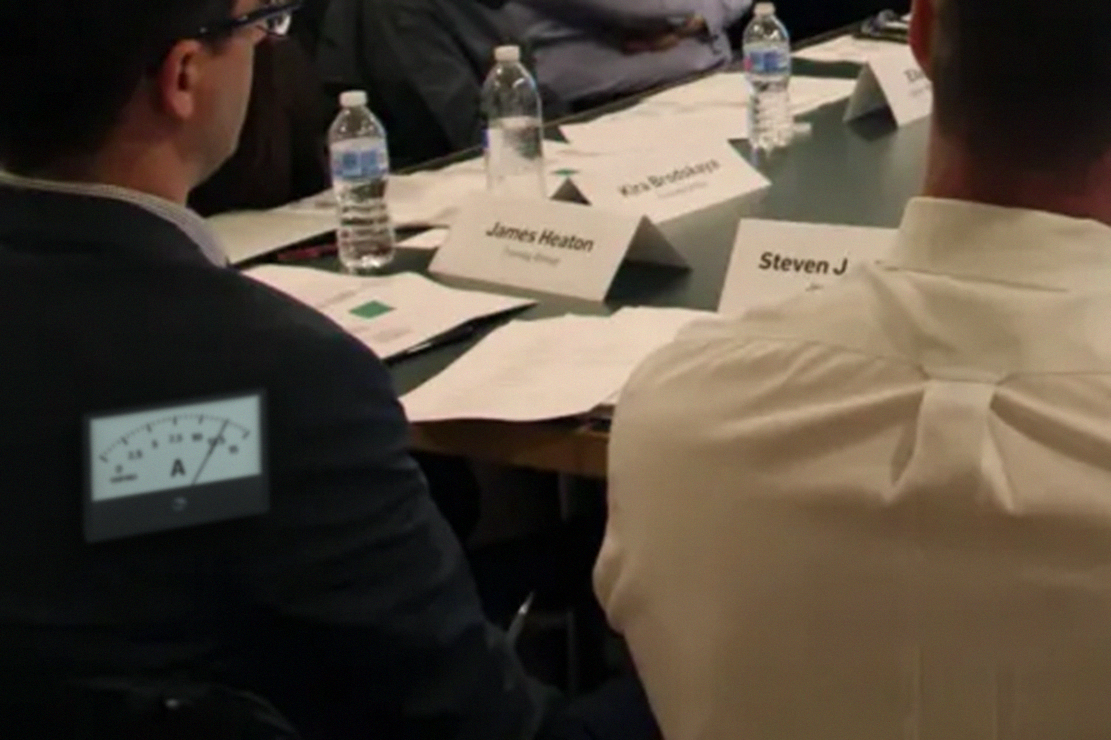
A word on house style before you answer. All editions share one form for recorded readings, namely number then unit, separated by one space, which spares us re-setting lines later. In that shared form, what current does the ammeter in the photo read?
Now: 12.5 A
